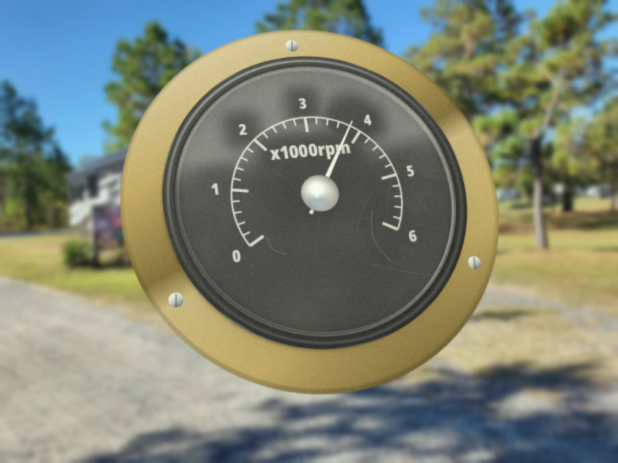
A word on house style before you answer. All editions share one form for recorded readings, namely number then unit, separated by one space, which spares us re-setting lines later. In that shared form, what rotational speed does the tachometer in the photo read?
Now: 3800 rpm
